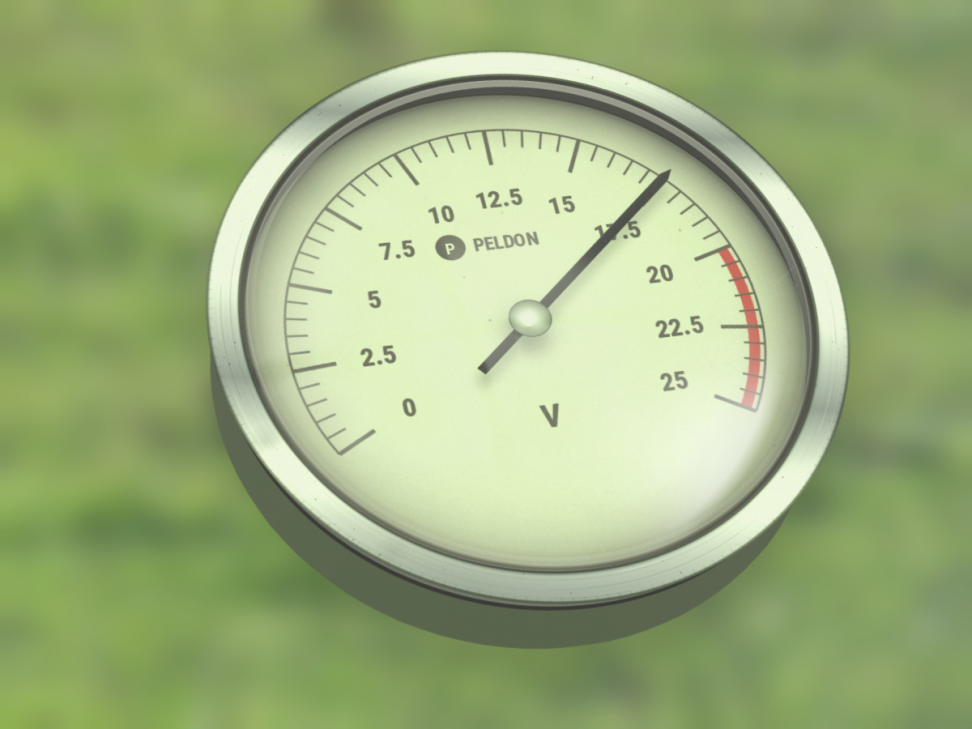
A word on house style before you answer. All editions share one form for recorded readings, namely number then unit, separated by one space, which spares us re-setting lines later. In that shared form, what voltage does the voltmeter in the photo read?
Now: 17.5 V
